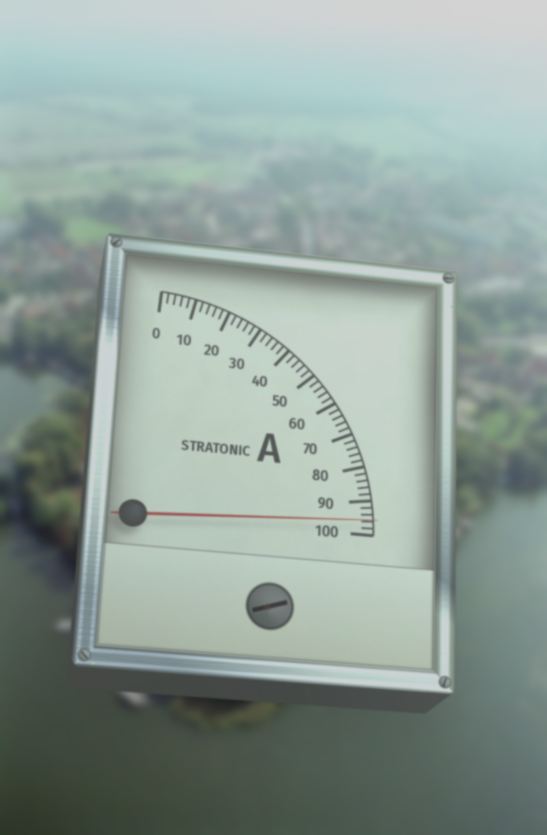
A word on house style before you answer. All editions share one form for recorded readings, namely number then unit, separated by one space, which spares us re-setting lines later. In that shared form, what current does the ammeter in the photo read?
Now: 96 A
